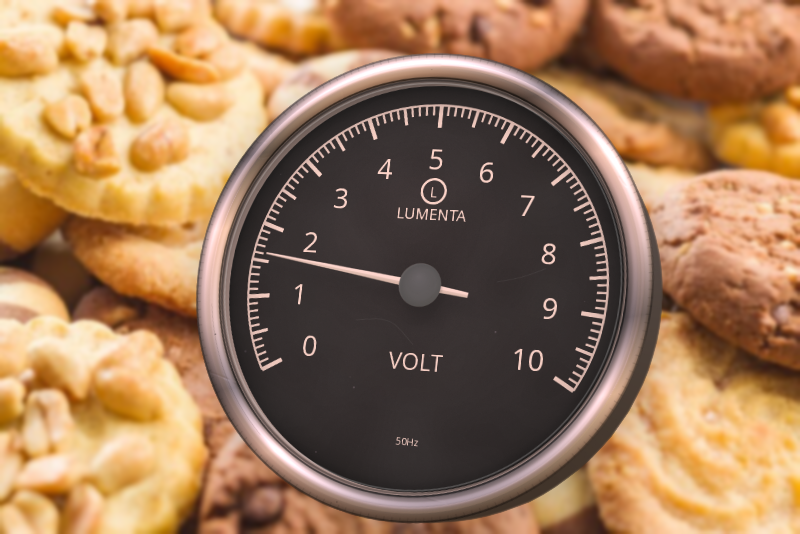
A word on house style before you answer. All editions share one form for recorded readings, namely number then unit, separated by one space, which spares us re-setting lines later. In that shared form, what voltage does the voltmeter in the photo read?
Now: 1.6 V
